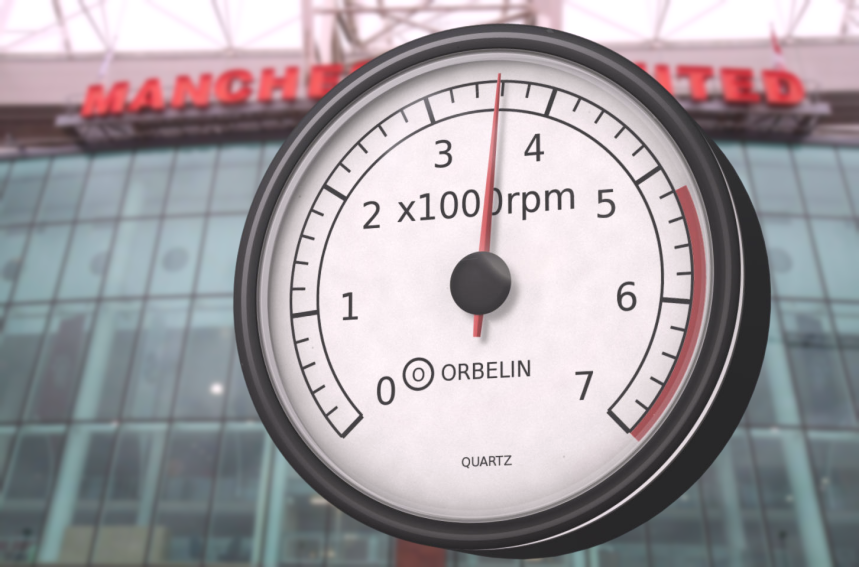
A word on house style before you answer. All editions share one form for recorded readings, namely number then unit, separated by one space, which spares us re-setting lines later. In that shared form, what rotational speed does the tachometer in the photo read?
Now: 3600 rpm
